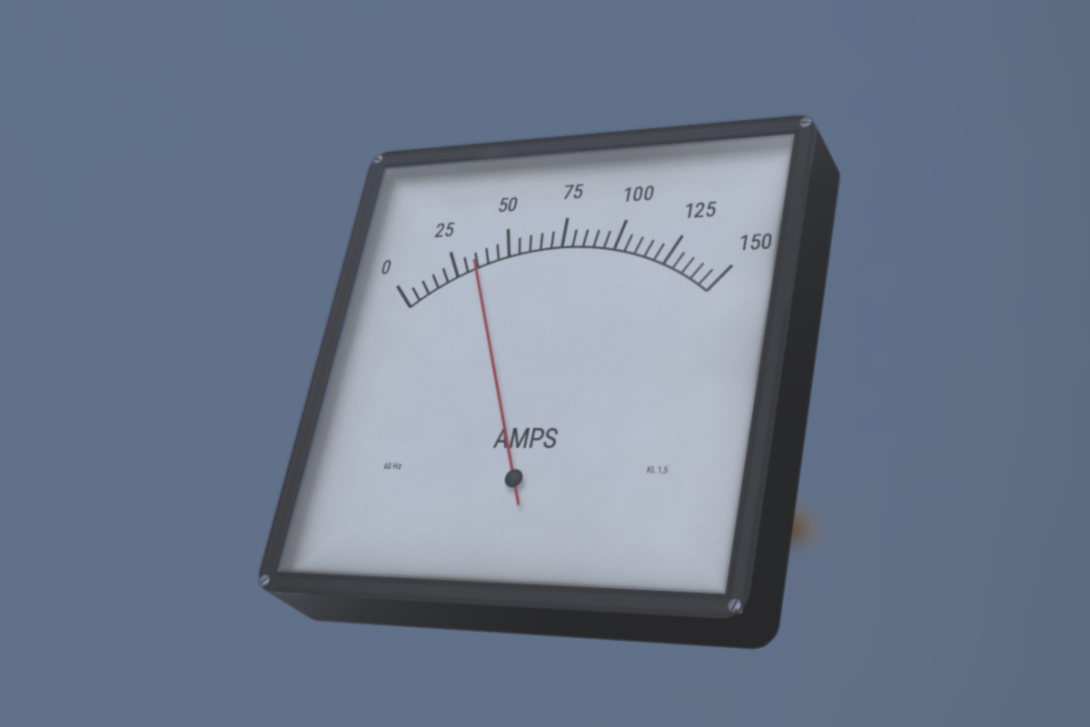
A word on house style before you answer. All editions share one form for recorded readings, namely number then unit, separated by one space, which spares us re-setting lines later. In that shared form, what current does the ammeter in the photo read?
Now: 35 A
